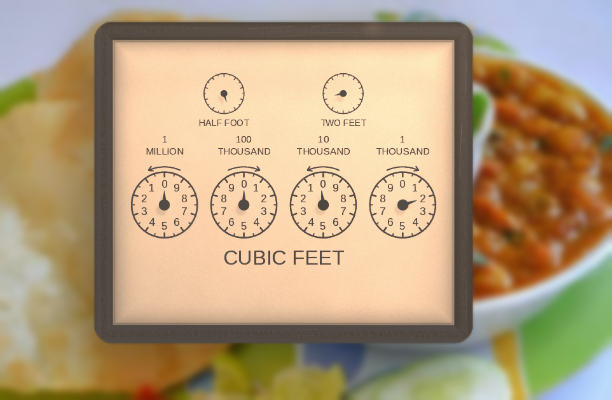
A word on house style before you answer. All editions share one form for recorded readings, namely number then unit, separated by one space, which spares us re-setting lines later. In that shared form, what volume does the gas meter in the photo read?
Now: 200 ft³
